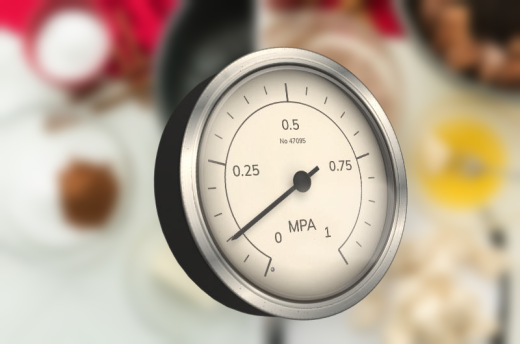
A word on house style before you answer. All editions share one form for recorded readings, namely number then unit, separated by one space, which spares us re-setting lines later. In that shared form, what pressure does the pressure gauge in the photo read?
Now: 0.1 MPa
